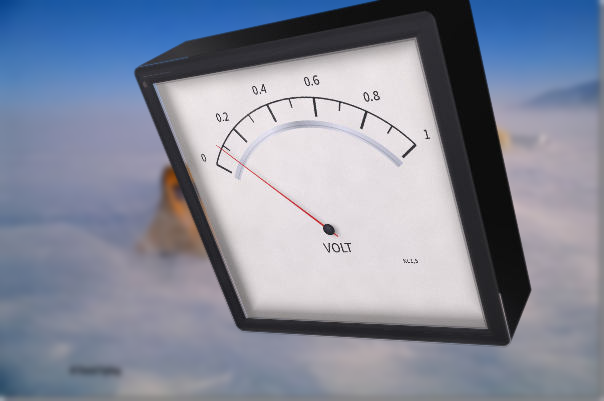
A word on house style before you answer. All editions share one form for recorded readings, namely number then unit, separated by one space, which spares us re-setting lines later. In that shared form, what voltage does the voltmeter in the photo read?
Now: 0.1 V
